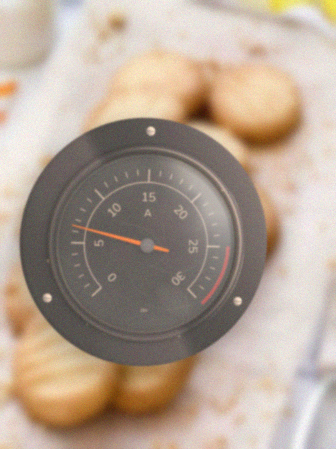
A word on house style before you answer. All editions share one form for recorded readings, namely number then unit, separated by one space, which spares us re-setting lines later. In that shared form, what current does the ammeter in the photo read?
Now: 6.5 A
